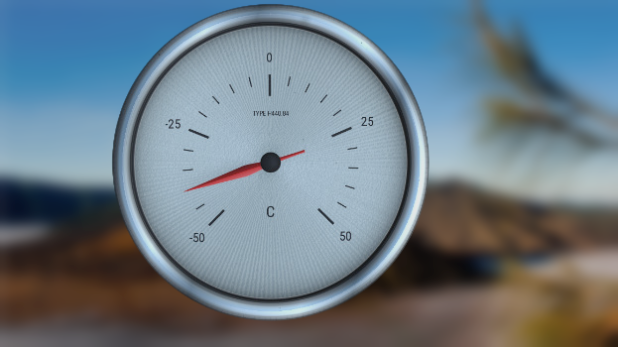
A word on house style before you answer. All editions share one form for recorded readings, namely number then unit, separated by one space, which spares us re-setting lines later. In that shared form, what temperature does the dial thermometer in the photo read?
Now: -40 °C
